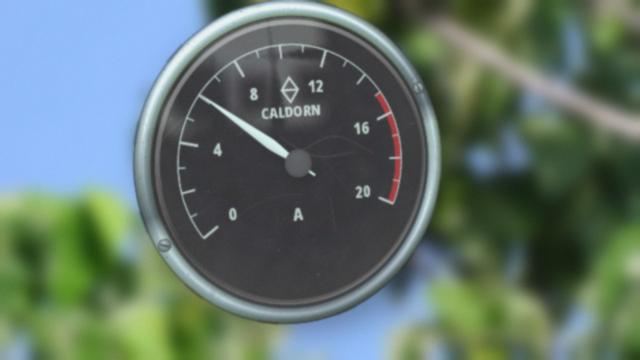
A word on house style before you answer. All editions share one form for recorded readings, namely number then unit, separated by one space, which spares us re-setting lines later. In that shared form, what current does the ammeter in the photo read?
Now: 6 A
